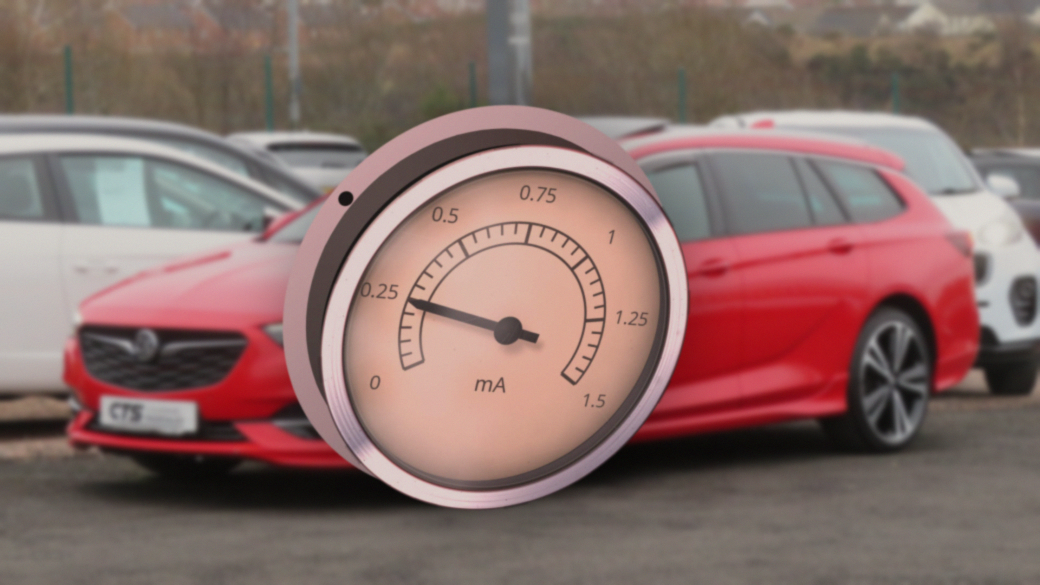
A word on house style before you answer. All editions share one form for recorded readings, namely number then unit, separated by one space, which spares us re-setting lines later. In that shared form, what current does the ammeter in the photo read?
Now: 0.25 mA
